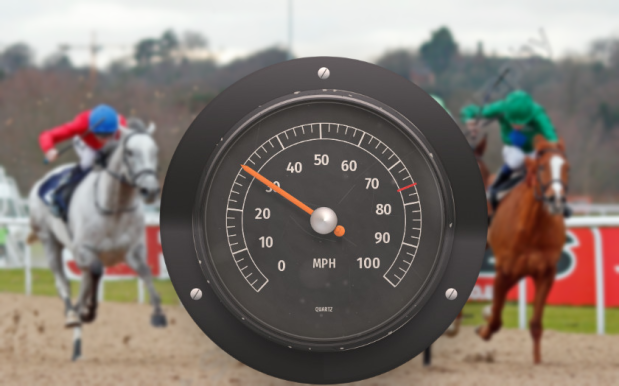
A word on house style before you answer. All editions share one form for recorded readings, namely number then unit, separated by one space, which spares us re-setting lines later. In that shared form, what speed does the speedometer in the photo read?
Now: 30 mph
